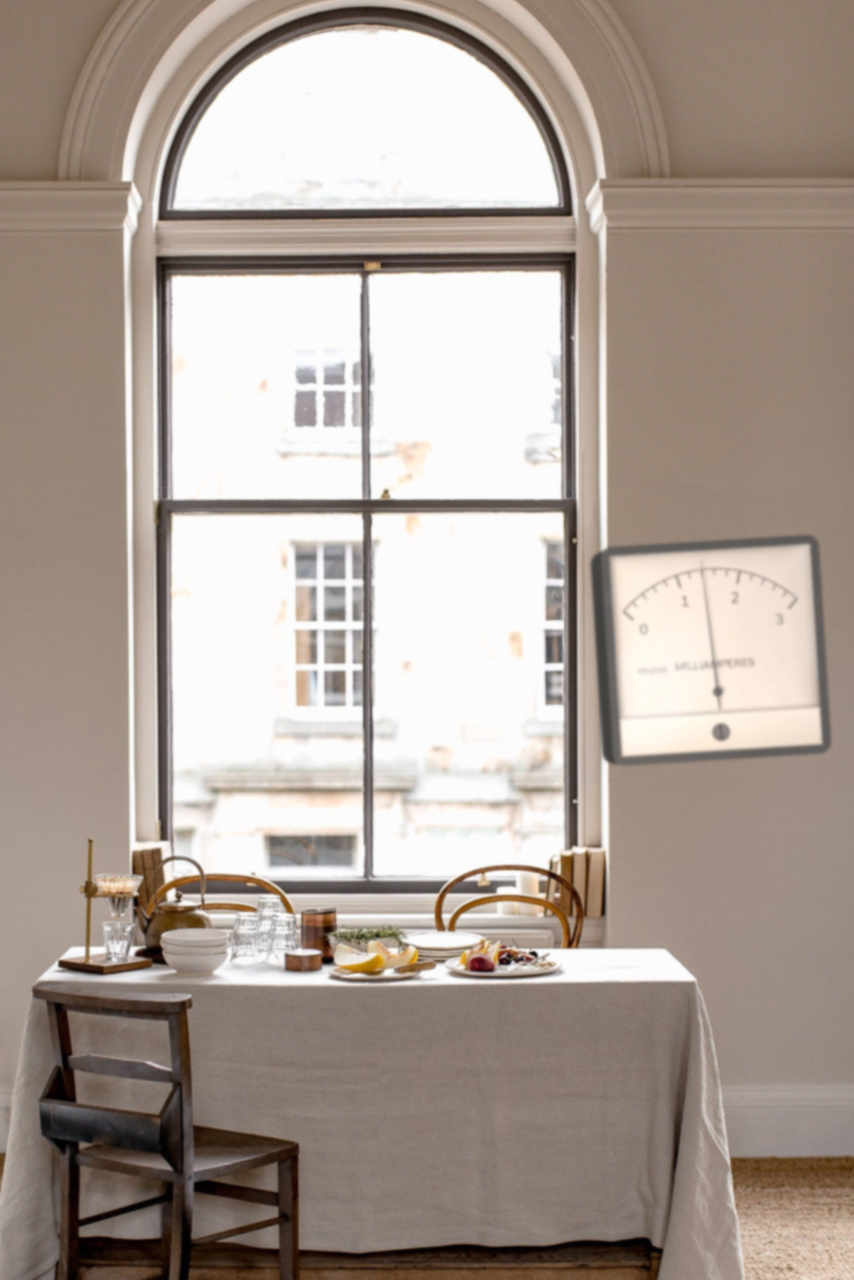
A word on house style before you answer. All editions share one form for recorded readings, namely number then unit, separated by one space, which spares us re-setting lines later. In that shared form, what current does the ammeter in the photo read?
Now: 1.4 mA
